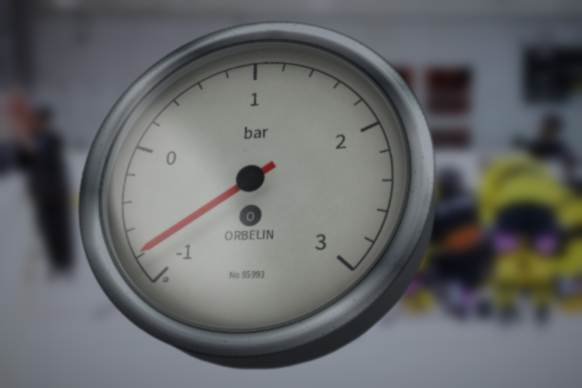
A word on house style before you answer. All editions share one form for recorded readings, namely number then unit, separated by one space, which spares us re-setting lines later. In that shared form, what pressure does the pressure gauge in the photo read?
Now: -0.8 bar
